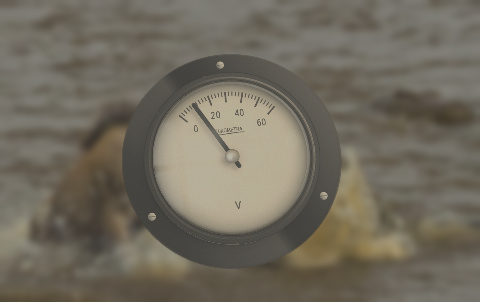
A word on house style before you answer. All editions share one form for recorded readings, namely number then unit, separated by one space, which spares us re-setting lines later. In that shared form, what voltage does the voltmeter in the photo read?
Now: 10 V
